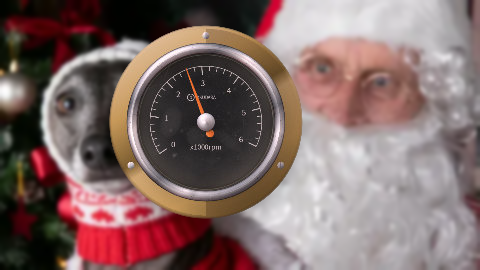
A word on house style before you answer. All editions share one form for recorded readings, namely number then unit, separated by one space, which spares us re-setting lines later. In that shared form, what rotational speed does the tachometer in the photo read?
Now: 2600 rpm
